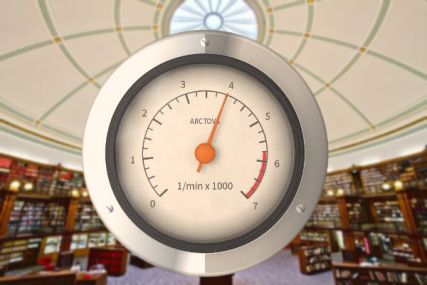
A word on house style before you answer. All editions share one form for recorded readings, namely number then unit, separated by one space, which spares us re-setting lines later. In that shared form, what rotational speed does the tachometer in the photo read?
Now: 4000 rpm
